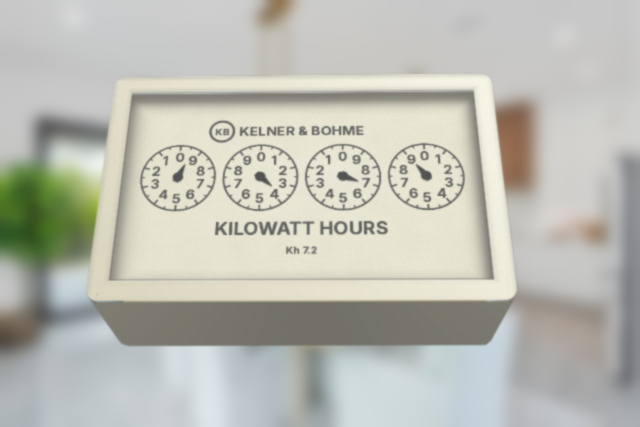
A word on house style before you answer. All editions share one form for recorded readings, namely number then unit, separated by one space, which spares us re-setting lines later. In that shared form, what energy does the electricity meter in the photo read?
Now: 9369 kWh
